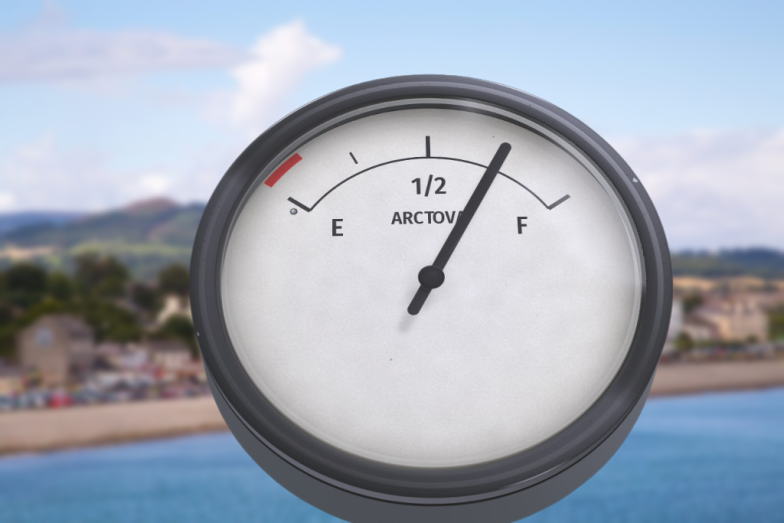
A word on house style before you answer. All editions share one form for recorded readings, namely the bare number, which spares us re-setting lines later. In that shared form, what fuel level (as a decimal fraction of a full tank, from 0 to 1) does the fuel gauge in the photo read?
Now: 0.75
